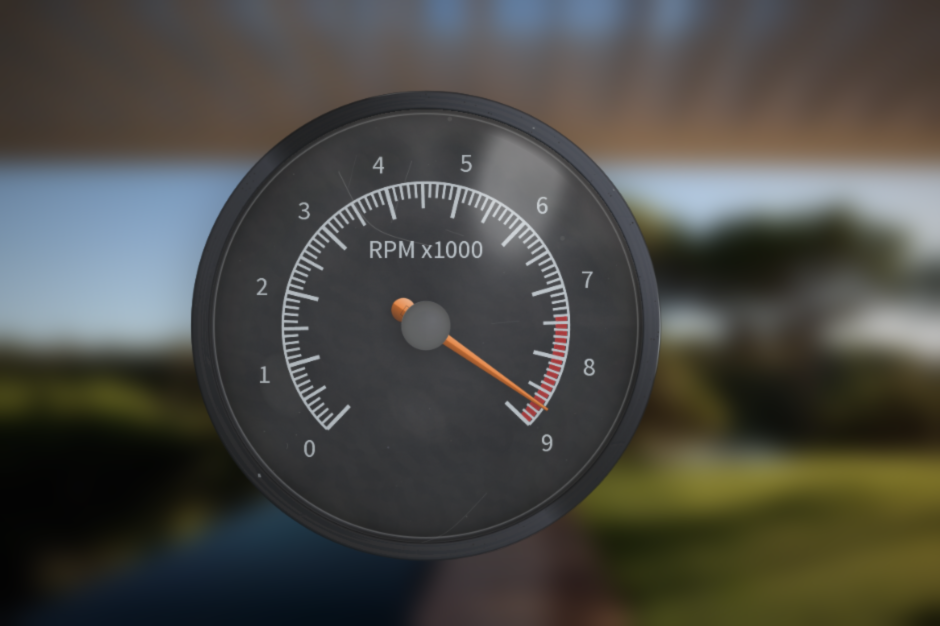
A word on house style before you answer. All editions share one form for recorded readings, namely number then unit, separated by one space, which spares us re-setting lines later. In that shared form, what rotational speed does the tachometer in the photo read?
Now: 8700 rpm
